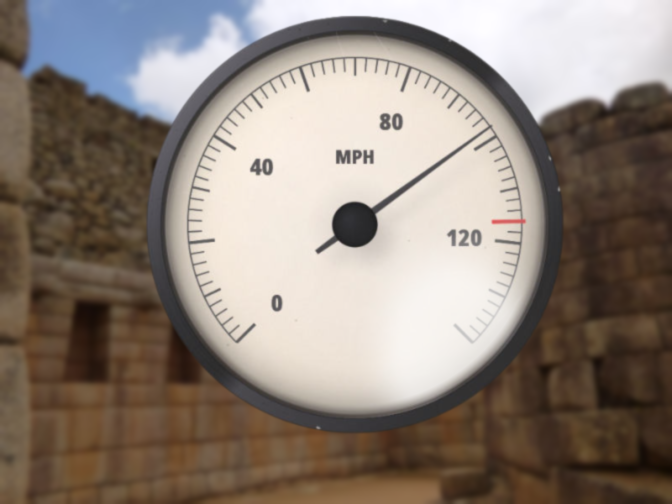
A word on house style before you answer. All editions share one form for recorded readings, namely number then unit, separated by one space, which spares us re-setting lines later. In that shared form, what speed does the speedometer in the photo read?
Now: 98 mph
